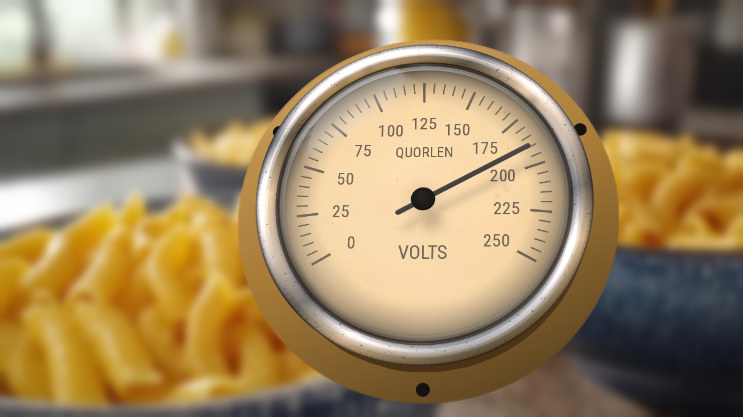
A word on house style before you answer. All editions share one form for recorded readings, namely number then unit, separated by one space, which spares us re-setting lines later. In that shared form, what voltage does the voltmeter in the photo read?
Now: 190 V
